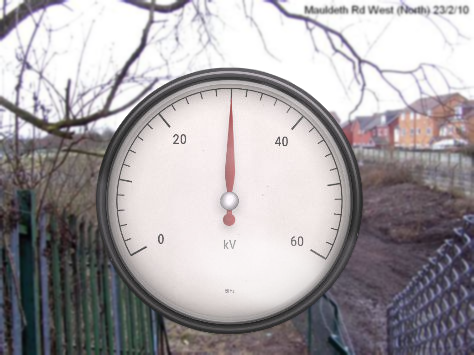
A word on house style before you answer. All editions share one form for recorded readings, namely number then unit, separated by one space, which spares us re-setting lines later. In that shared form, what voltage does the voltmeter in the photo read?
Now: 30 kV
